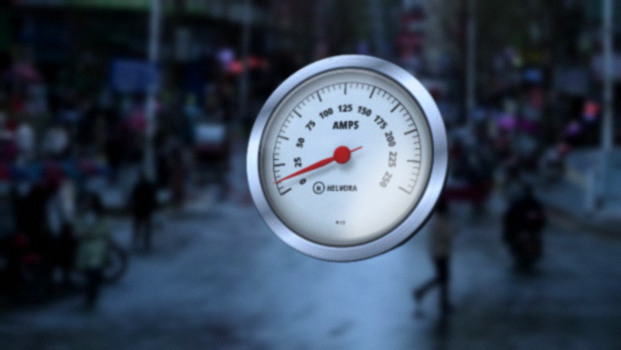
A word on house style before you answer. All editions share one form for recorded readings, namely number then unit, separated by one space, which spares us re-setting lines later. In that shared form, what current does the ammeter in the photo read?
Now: 10 A
